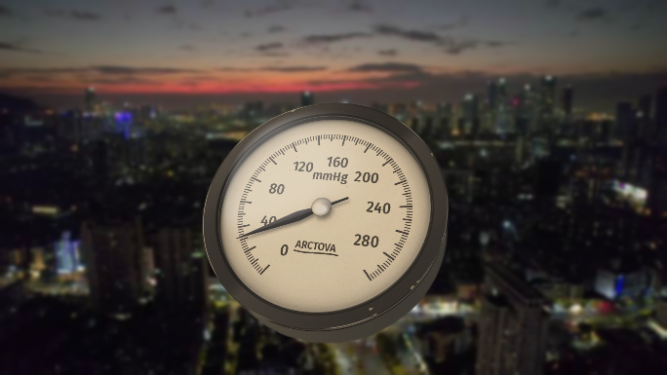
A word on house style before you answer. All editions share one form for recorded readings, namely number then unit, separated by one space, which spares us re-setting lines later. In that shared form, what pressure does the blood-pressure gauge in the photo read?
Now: 30 mmHg
